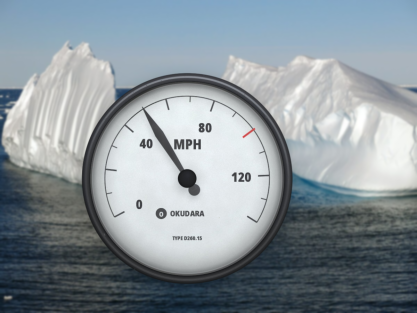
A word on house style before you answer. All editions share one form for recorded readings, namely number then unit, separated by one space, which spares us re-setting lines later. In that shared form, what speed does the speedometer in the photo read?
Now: 50 mph
